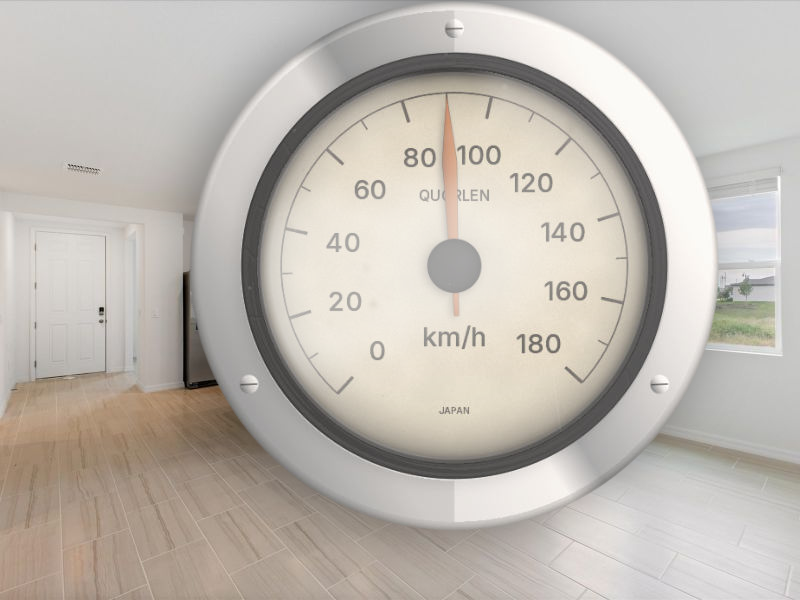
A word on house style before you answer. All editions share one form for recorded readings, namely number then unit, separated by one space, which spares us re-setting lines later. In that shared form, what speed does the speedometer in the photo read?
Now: 90 km/h
